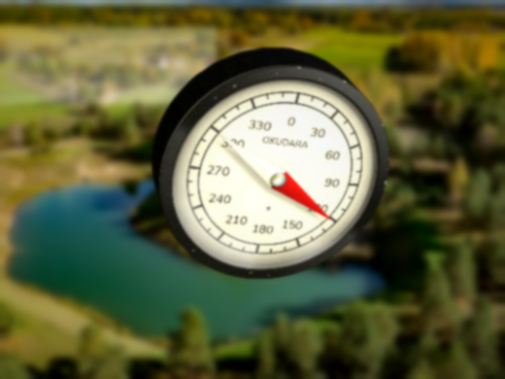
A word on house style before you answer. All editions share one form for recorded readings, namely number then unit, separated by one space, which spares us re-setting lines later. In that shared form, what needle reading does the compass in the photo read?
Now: 120 °
